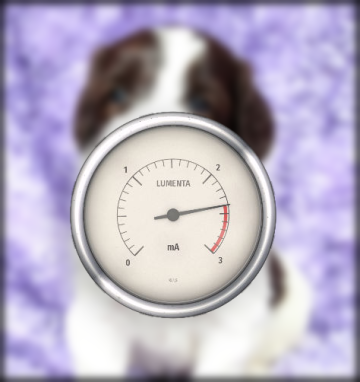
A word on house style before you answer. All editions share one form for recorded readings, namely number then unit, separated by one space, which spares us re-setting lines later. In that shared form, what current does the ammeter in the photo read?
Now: 2.4 mA
